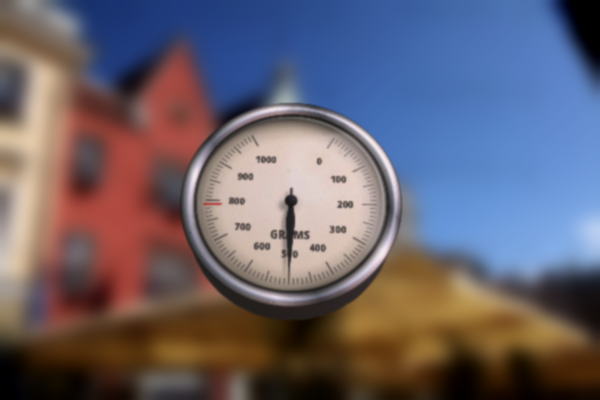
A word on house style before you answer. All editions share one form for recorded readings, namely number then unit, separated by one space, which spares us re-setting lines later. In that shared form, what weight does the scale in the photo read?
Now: 500 g
